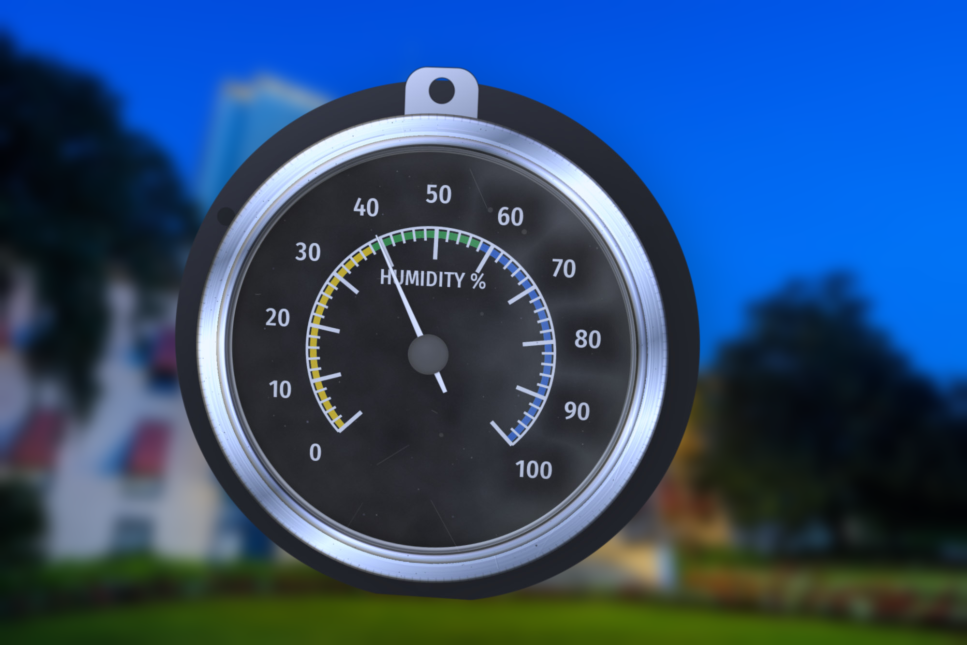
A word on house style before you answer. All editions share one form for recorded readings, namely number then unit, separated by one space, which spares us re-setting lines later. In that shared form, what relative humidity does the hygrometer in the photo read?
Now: 40 %
